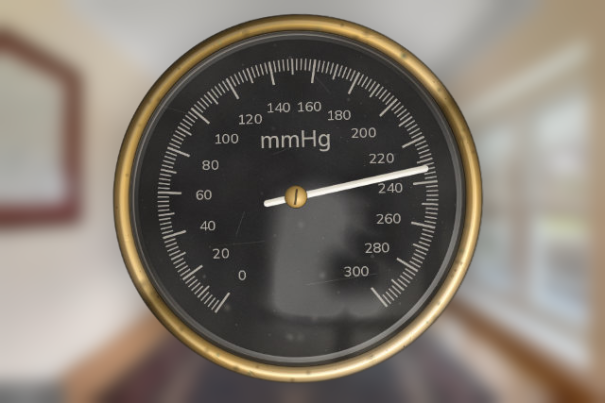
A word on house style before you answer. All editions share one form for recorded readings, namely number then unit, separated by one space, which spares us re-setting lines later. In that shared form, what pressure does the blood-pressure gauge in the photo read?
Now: 234 mmHg
